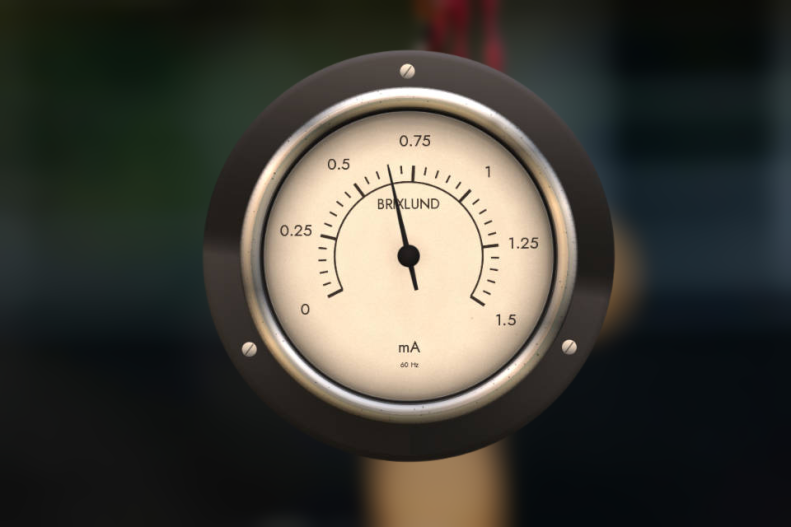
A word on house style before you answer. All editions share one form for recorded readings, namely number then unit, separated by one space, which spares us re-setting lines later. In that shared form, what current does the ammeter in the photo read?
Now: 0.65 mA
